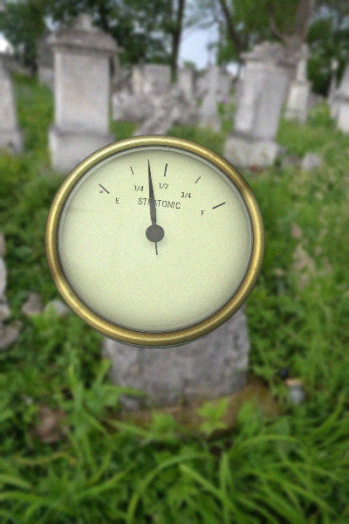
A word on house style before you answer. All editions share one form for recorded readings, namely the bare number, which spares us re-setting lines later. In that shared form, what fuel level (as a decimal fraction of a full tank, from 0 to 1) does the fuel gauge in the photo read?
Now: 0.375
